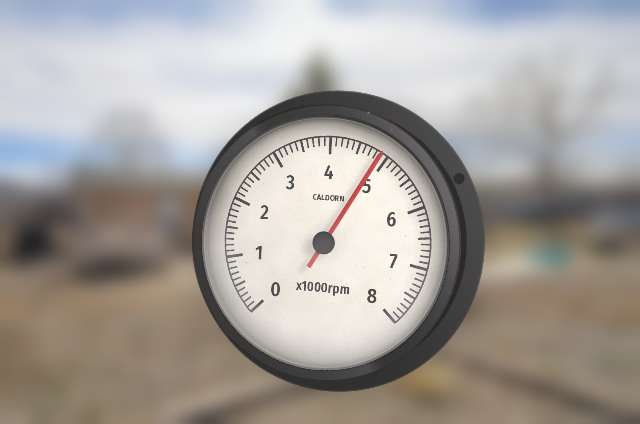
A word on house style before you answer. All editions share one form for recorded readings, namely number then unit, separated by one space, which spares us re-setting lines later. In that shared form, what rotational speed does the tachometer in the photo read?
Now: 4900 rpm
